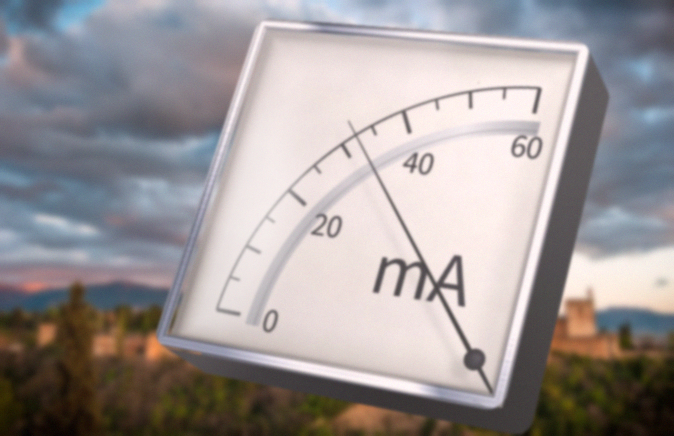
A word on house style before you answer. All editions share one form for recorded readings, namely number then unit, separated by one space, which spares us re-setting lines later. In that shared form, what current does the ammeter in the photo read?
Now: 32.5 mA
